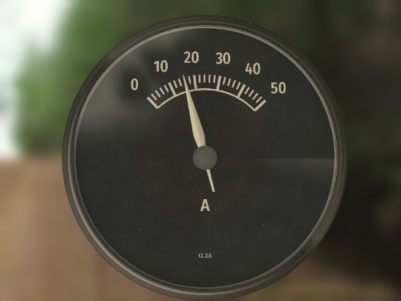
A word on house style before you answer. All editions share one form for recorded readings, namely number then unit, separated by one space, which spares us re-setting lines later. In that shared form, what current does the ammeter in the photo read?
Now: 16 A
